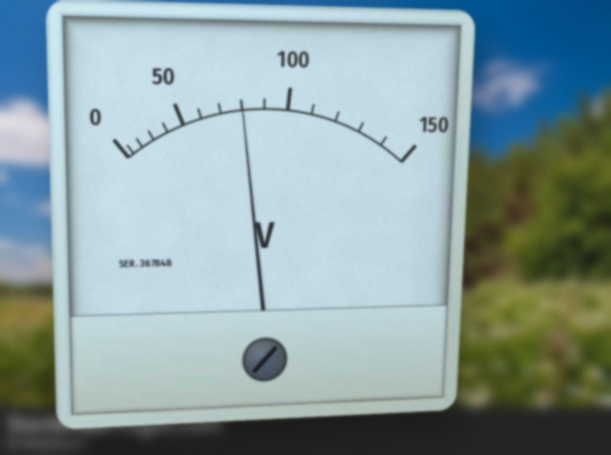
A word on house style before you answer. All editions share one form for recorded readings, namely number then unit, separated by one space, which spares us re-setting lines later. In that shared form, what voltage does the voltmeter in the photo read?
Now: 80 V
